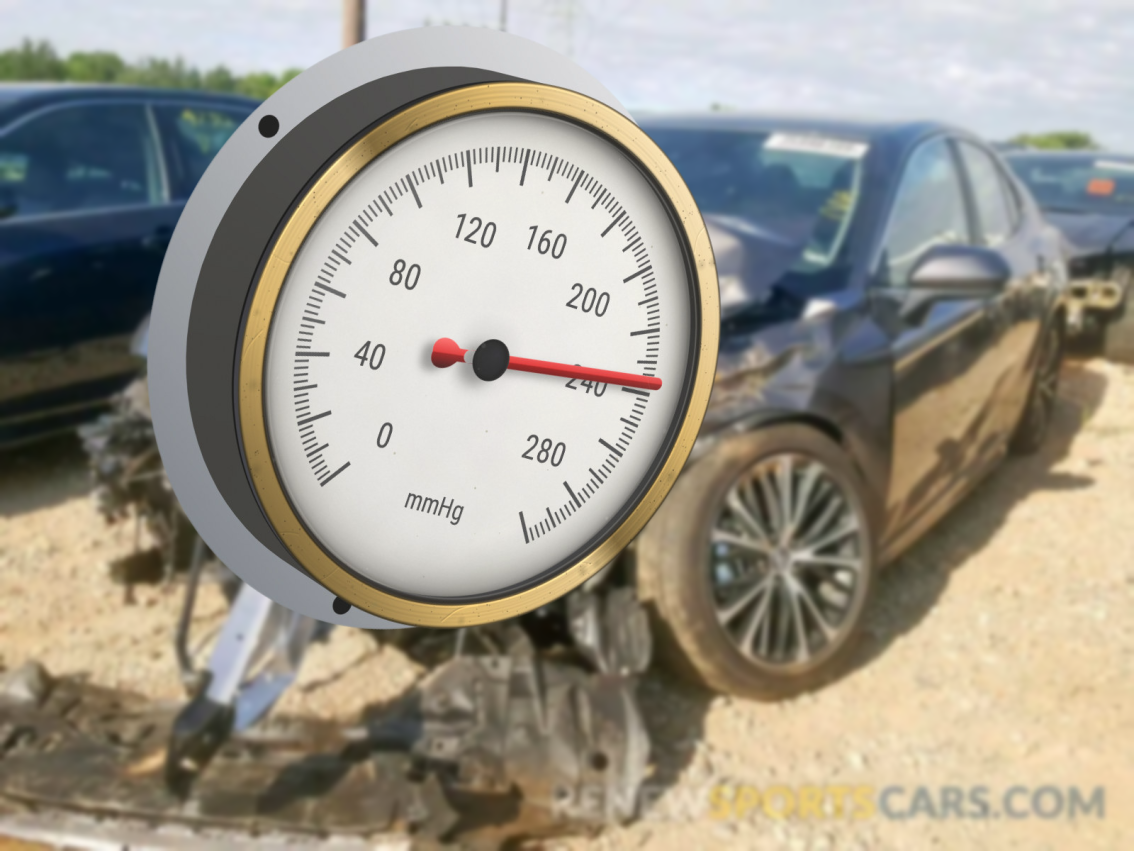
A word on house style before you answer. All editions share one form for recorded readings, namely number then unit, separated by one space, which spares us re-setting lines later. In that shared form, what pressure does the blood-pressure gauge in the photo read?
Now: 236 mmHg
